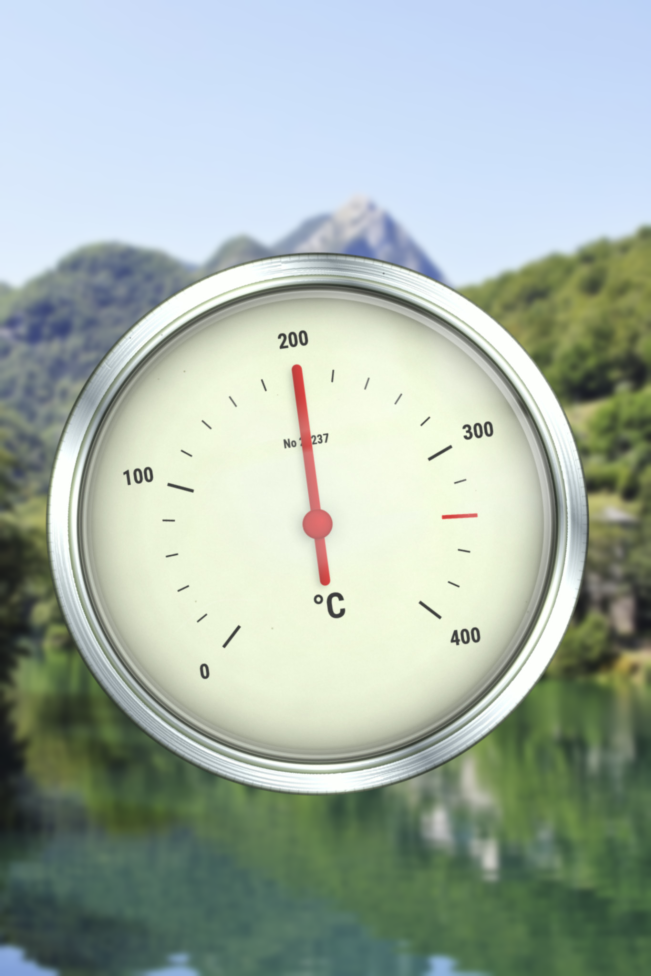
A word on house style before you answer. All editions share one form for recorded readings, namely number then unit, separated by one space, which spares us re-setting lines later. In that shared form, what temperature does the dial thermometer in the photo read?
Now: 200 °C
